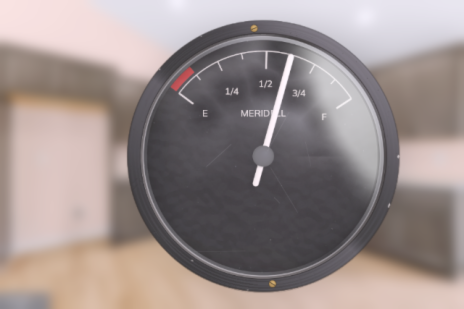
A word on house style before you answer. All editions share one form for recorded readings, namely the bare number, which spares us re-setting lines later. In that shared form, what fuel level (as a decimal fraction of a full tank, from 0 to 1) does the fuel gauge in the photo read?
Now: 0.625
